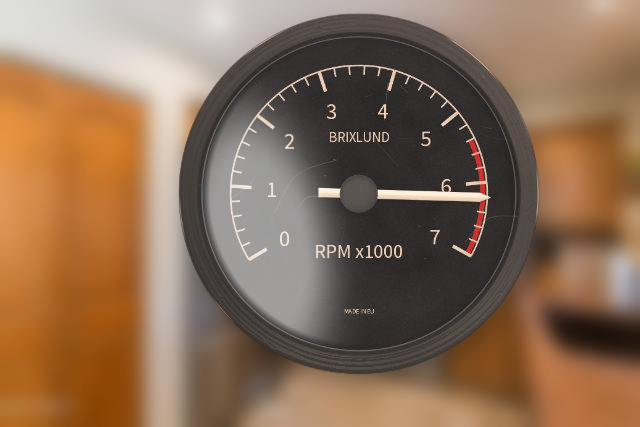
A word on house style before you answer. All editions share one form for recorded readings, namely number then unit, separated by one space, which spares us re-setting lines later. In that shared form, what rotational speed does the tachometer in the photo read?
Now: 6200 rpm
